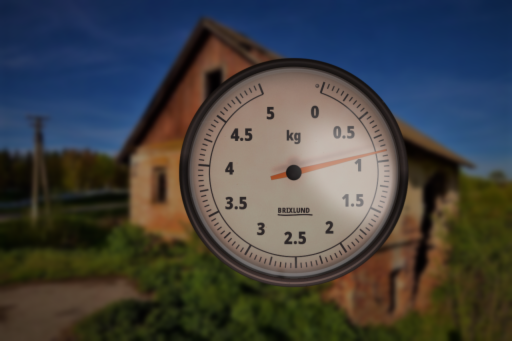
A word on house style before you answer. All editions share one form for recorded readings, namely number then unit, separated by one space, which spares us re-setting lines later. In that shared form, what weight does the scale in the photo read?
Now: 0.9 kg
